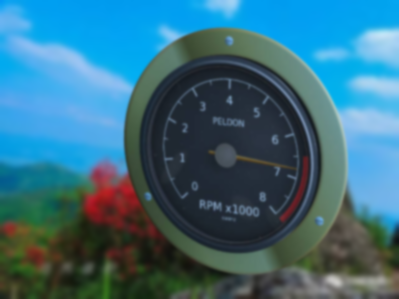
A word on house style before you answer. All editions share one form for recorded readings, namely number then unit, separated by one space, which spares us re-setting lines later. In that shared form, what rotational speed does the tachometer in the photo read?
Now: 6750 rpm
